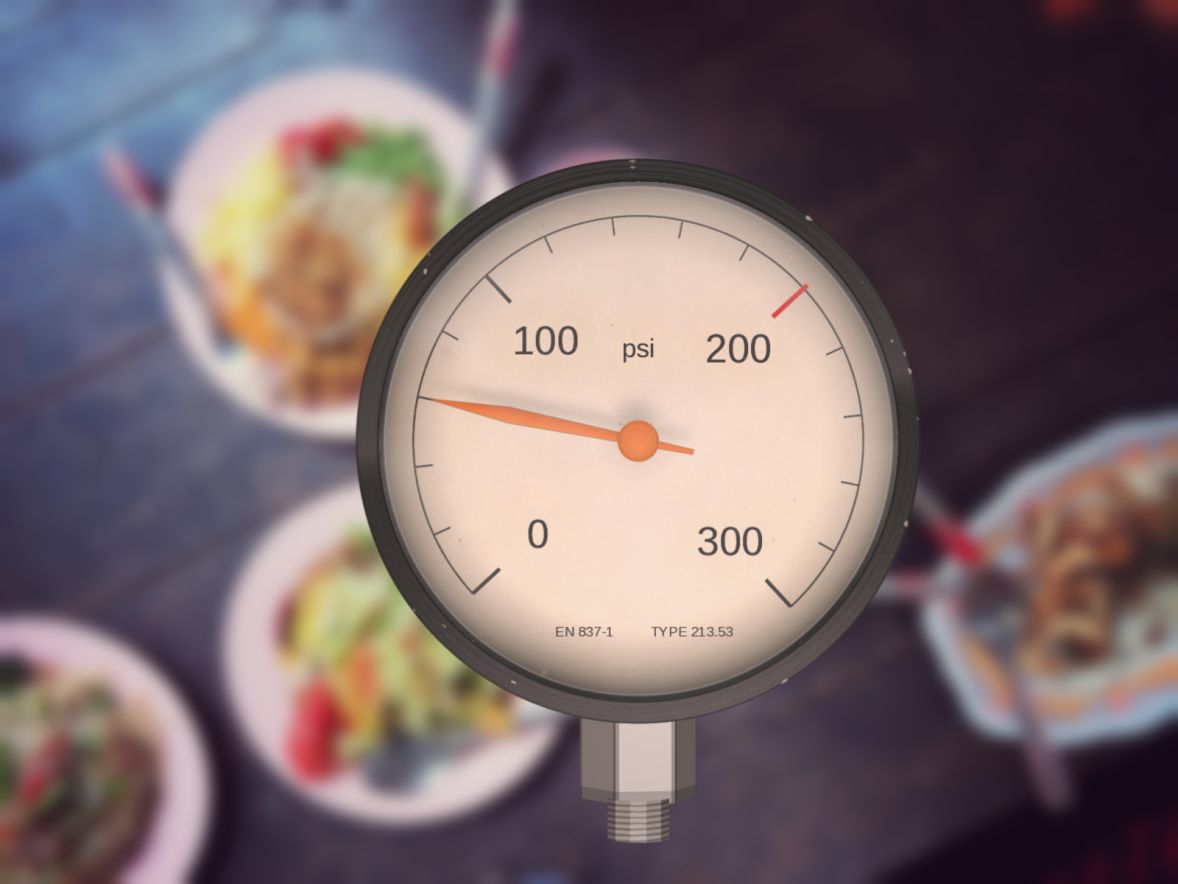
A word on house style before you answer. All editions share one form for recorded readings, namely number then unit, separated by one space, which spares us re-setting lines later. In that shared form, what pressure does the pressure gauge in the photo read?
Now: 60 psi
